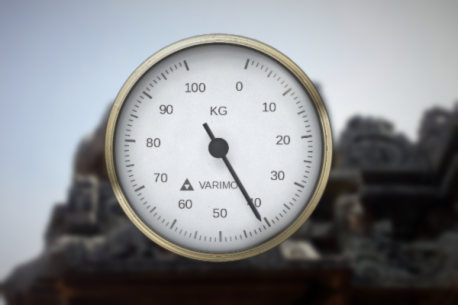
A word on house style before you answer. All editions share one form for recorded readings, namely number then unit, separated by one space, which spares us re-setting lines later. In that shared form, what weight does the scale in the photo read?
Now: 41 kg
